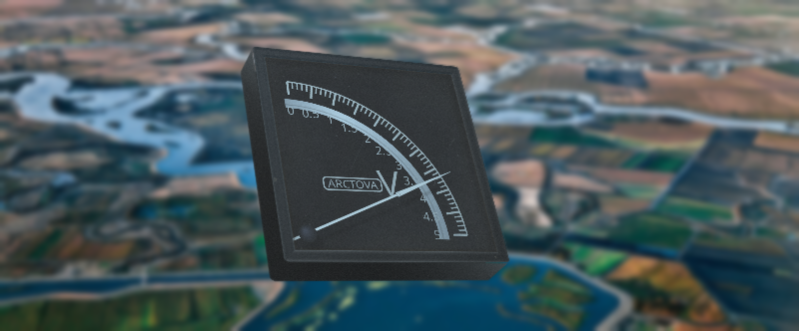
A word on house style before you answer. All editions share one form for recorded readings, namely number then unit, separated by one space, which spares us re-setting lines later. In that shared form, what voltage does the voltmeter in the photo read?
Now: 3.7 V
